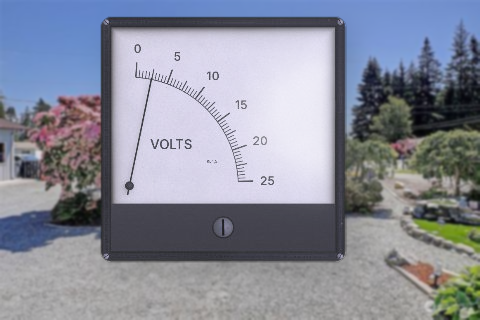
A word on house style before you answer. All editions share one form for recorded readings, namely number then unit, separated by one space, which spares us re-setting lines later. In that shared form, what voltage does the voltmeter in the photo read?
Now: 2.5 V
